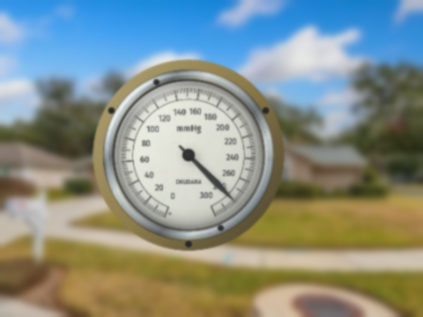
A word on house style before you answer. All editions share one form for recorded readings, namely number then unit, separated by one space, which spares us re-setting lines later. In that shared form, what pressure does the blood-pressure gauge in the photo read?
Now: 280 mmHg
